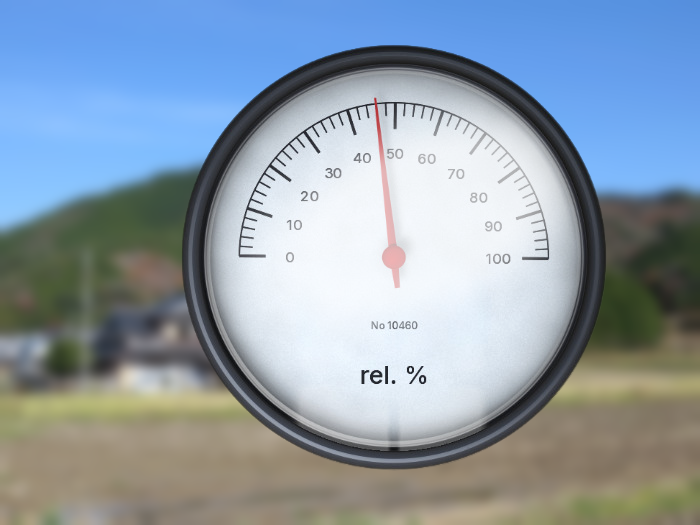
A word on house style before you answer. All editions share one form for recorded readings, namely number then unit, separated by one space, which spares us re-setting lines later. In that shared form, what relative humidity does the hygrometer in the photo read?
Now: 46 %
